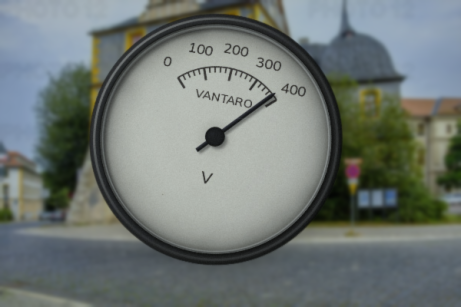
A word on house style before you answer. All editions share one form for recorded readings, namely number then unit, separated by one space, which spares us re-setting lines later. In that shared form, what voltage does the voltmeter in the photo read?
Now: 380 V
